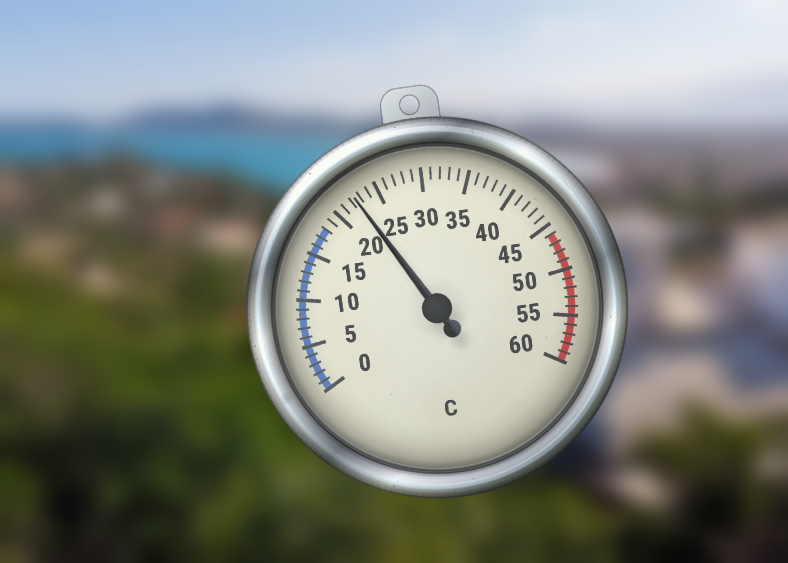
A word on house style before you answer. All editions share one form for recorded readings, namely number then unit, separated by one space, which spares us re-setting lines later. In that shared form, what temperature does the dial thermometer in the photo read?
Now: 22.5 °C
